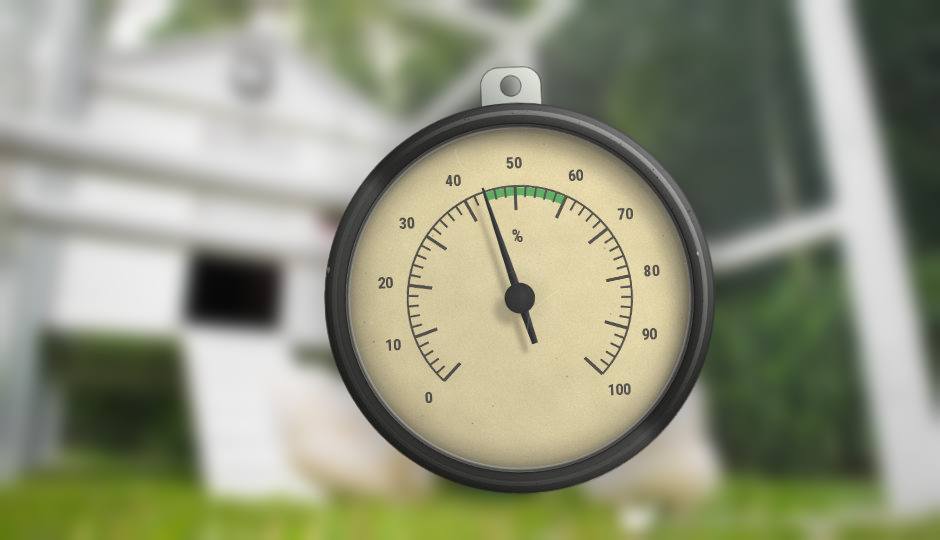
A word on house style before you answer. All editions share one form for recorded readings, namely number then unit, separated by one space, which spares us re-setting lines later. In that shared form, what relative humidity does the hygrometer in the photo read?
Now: 44 %
